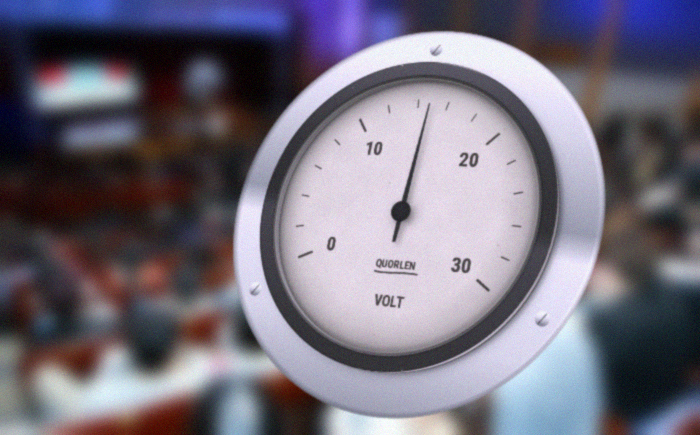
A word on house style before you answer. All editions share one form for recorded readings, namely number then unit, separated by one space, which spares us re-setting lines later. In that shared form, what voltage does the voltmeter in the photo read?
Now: 15 V
